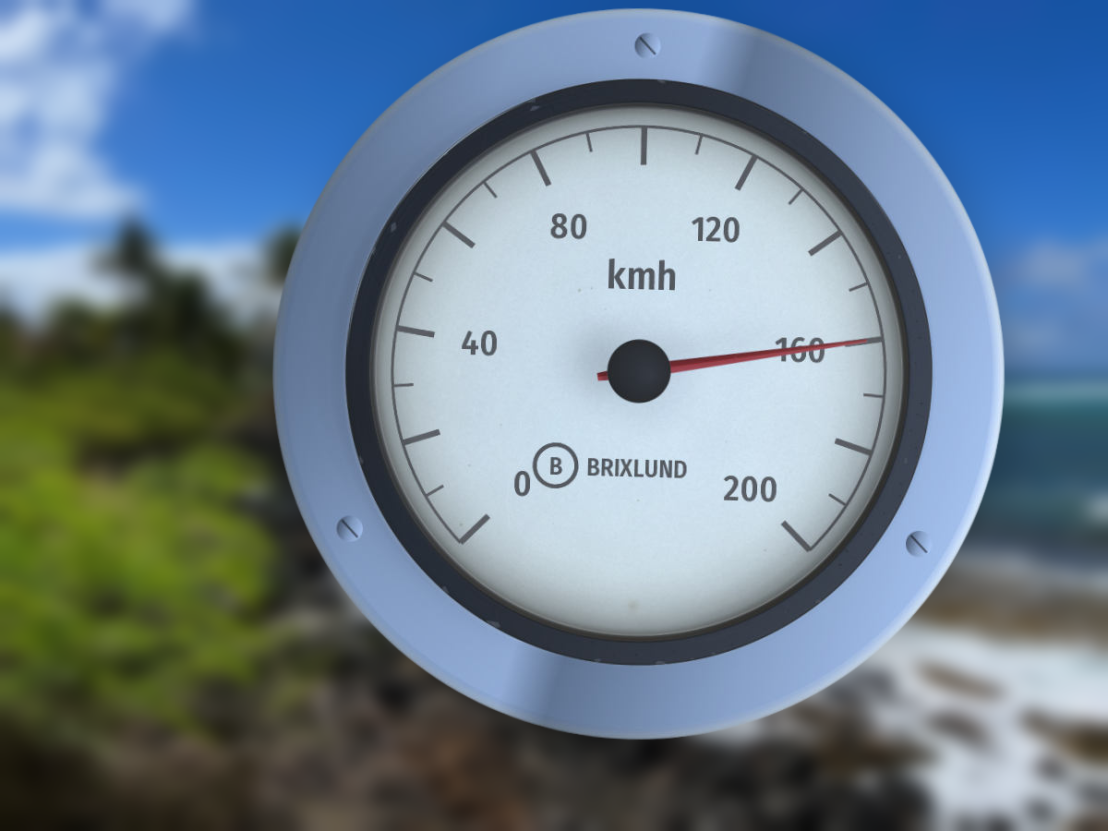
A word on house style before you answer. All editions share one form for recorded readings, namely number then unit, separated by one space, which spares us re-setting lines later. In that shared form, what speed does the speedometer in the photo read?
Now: 160 km/h
